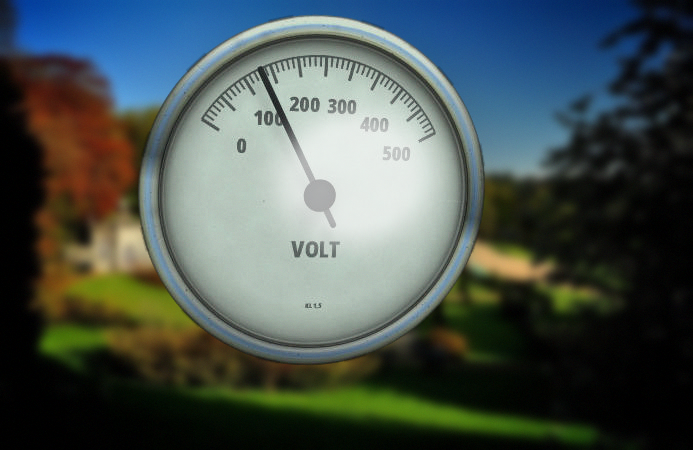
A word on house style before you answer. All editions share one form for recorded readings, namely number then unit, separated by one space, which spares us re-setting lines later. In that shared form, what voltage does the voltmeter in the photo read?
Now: 130 V
